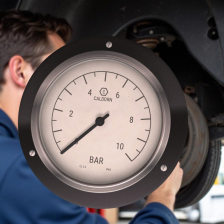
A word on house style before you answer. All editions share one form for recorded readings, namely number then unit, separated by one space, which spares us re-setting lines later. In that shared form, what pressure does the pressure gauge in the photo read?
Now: 0 bar
